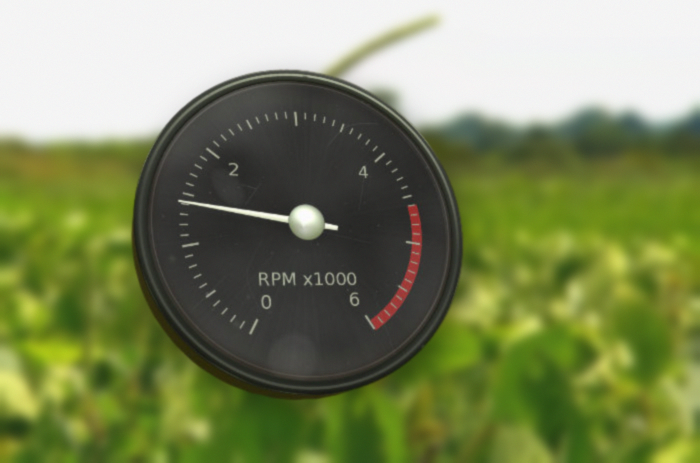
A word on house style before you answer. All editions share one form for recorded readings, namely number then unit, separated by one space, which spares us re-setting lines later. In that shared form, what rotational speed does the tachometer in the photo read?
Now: 1400 rpm
